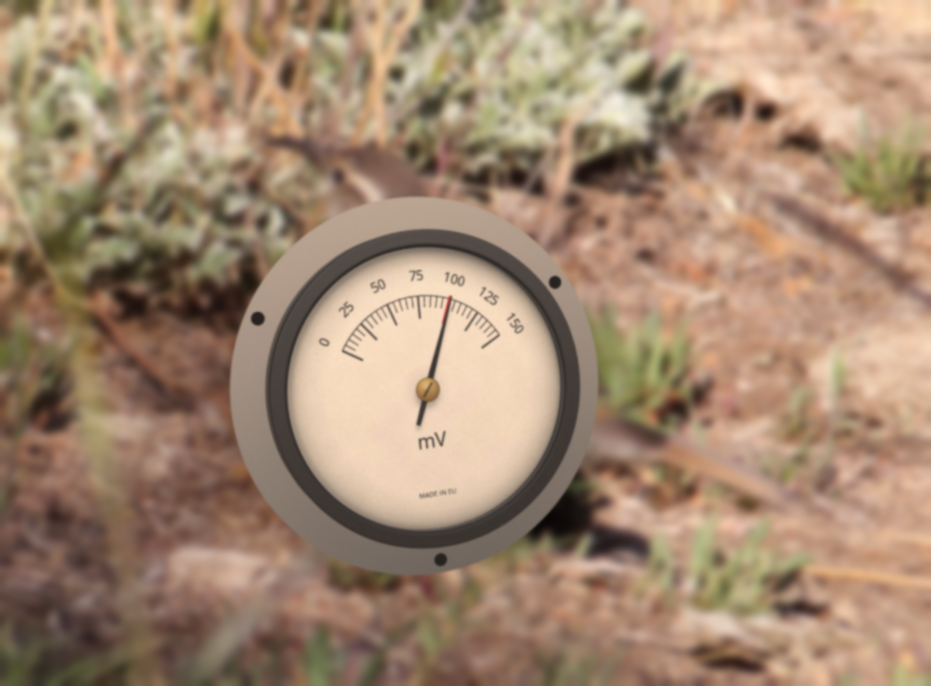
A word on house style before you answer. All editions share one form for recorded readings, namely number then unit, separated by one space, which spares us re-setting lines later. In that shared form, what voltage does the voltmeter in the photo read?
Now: 100 mV
